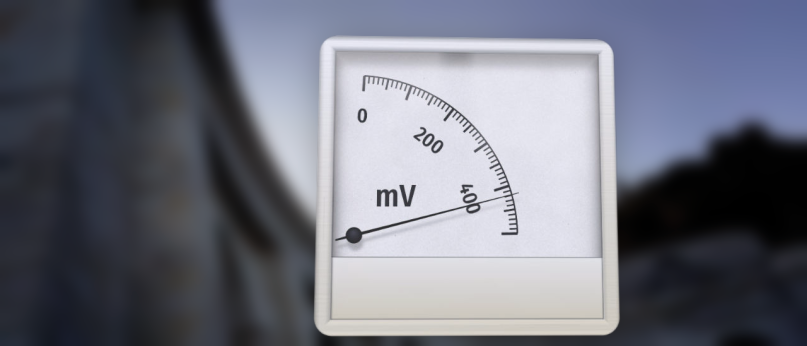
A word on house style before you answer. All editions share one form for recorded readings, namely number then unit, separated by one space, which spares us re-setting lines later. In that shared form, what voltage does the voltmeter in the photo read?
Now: 420 mV
